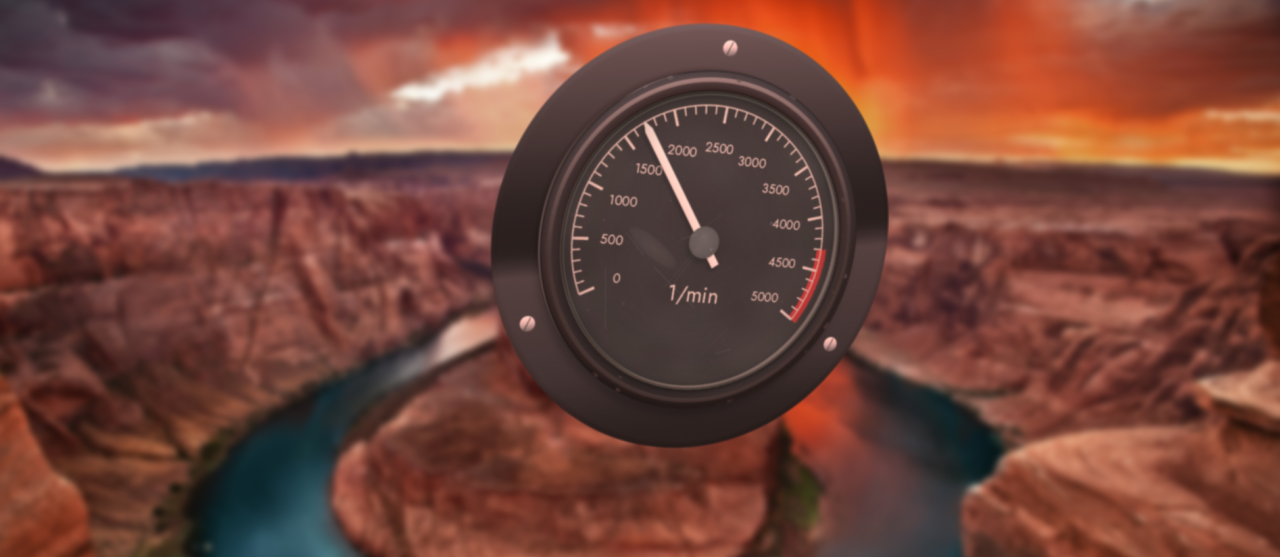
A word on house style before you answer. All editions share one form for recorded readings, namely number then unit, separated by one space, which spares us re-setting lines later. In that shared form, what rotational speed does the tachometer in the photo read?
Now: 1700 rpm
